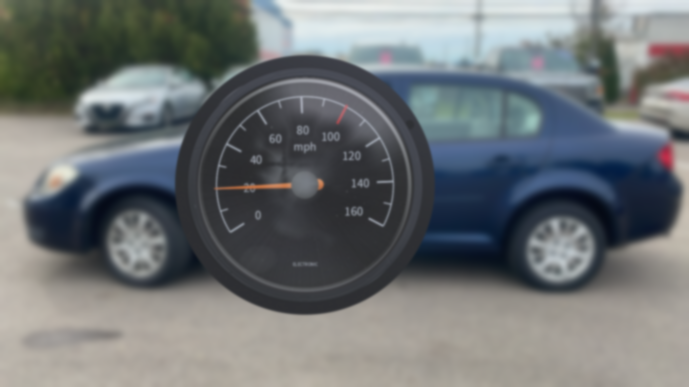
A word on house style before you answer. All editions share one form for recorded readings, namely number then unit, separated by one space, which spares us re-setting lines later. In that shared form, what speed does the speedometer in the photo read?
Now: 20 mph
